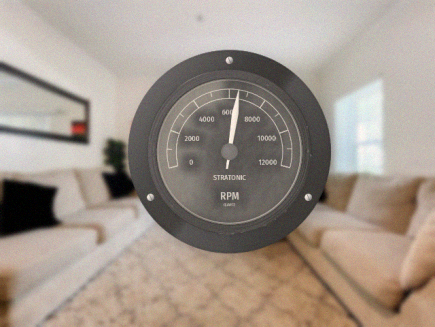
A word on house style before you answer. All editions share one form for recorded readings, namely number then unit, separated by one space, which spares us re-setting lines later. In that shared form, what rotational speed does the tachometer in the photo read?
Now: 6500 rpm
